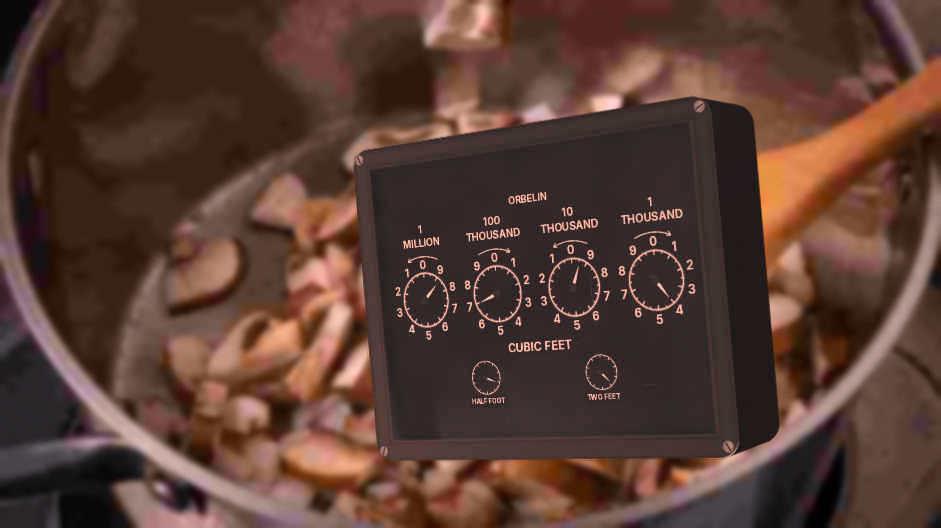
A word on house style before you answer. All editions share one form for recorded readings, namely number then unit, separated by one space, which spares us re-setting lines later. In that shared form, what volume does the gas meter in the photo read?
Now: 869400 ft³
